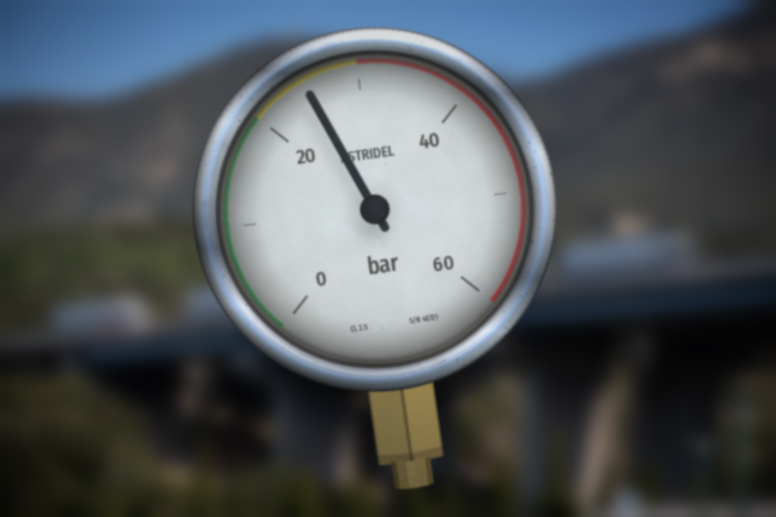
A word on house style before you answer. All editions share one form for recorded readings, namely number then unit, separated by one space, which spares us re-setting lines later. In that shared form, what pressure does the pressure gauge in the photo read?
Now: 25 bar
